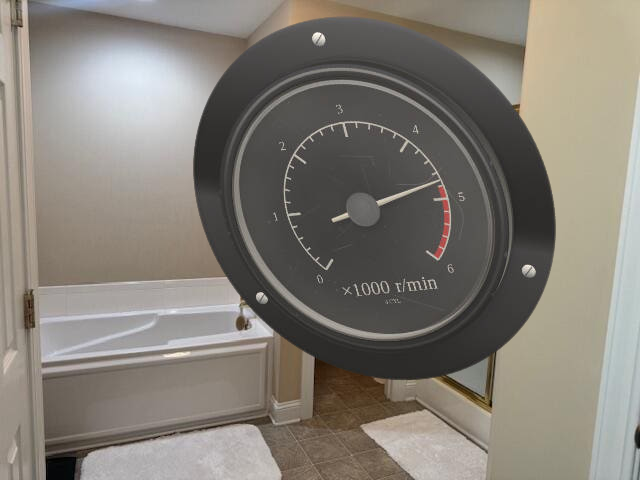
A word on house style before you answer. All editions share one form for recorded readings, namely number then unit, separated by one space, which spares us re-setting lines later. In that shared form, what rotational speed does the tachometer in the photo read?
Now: 4700 rpm
